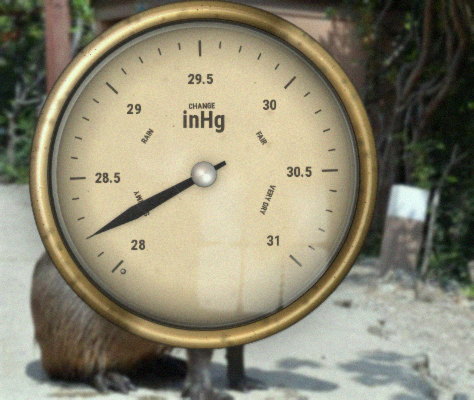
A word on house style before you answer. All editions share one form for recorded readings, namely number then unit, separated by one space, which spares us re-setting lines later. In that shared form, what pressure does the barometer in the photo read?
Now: 28.2 inHg
